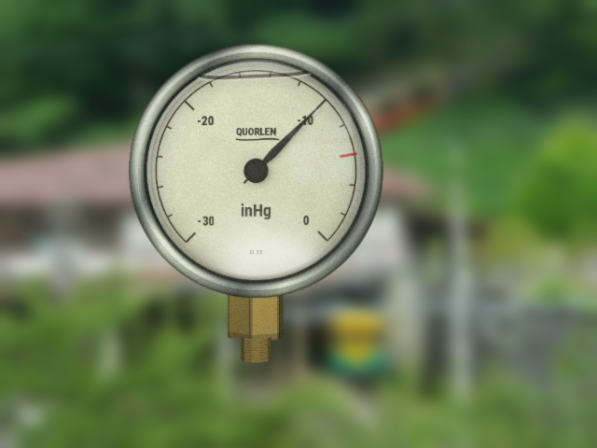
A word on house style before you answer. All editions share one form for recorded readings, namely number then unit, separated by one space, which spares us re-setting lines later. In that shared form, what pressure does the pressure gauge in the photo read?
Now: -10 inHg
